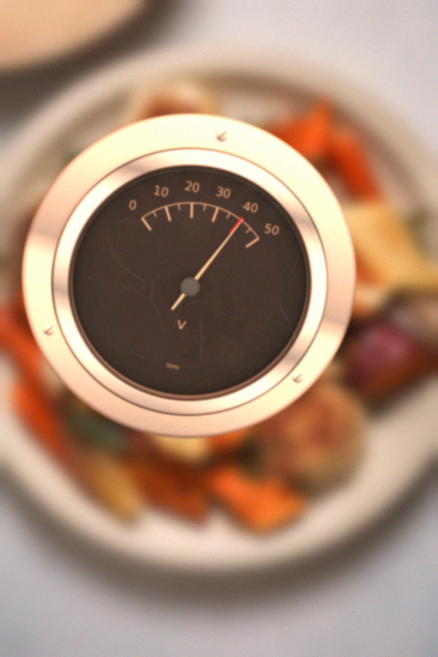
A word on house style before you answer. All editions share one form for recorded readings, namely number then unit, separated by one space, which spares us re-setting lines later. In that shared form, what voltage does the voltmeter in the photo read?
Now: 40 V
